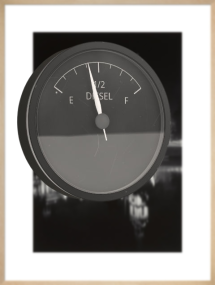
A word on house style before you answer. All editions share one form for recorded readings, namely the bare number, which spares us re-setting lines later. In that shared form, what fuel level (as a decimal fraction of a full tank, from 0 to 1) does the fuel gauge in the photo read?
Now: 0.375
